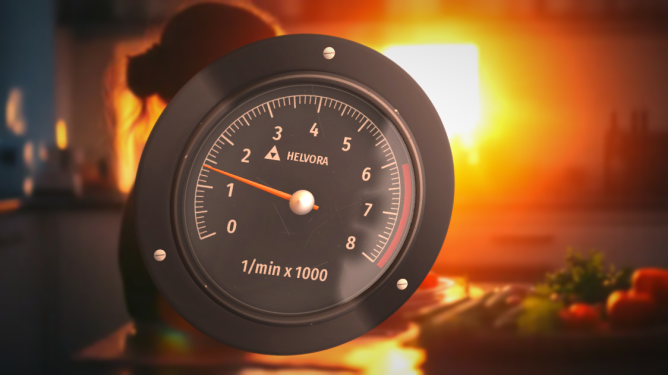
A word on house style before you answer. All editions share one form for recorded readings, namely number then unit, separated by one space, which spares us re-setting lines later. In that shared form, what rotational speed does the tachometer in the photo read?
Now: 1400 rpm
